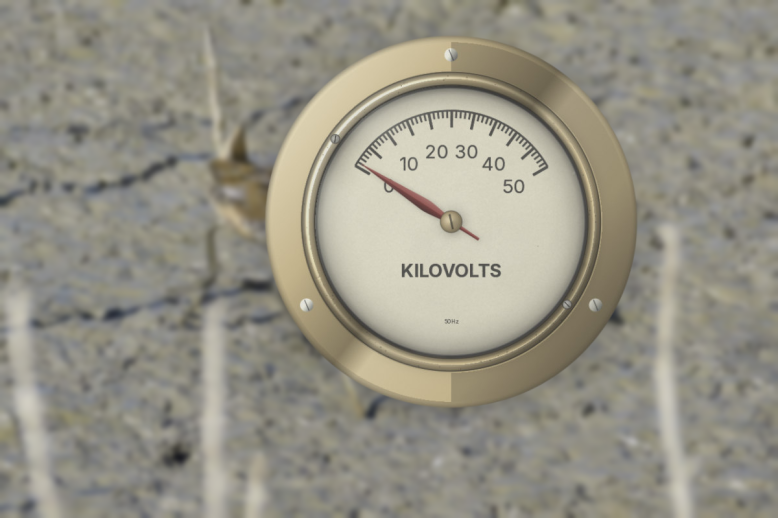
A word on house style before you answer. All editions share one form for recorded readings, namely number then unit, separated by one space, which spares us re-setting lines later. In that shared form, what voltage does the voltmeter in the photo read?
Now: 1 kV
